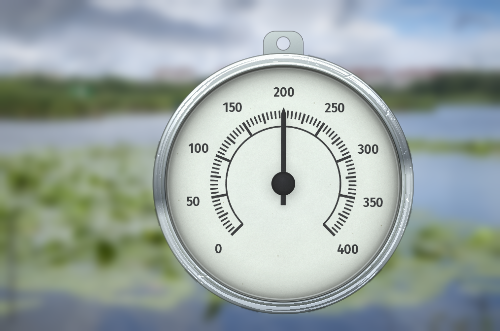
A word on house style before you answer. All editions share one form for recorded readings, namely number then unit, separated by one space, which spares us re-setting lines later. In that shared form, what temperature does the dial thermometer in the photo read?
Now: 200 °C
